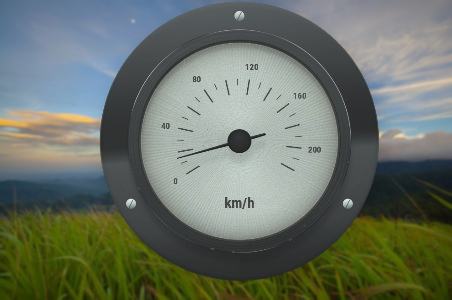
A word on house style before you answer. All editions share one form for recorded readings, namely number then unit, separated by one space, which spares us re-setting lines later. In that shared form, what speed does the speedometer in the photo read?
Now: 15 km/h
